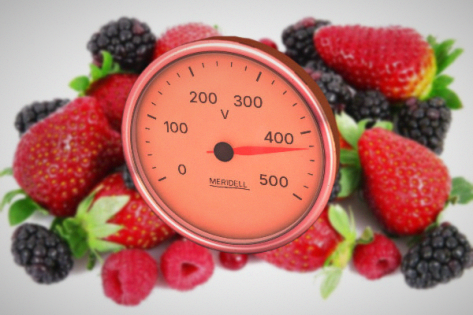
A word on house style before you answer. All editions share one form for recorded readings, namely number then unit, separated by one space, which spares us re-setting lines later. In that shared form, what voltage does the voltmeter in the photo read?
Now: 420 V
